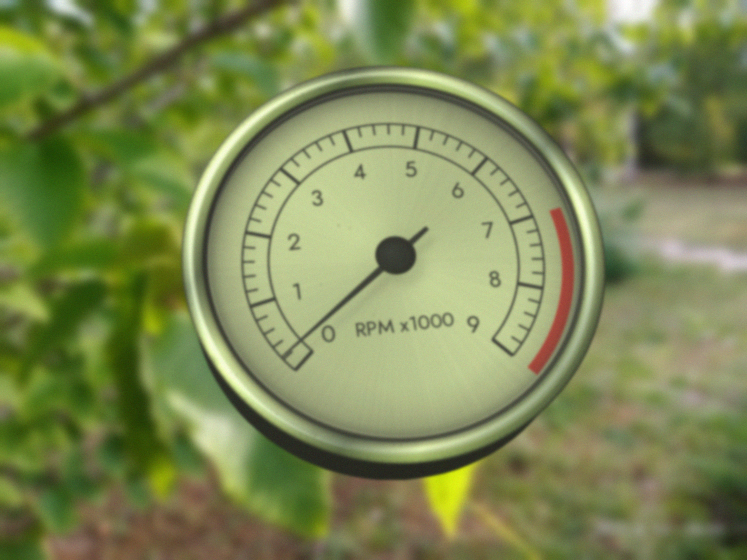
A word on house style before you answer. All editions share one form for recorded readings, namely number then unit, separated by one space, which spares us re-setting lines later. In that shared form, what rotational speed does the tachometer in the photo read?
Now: 200 rpm
